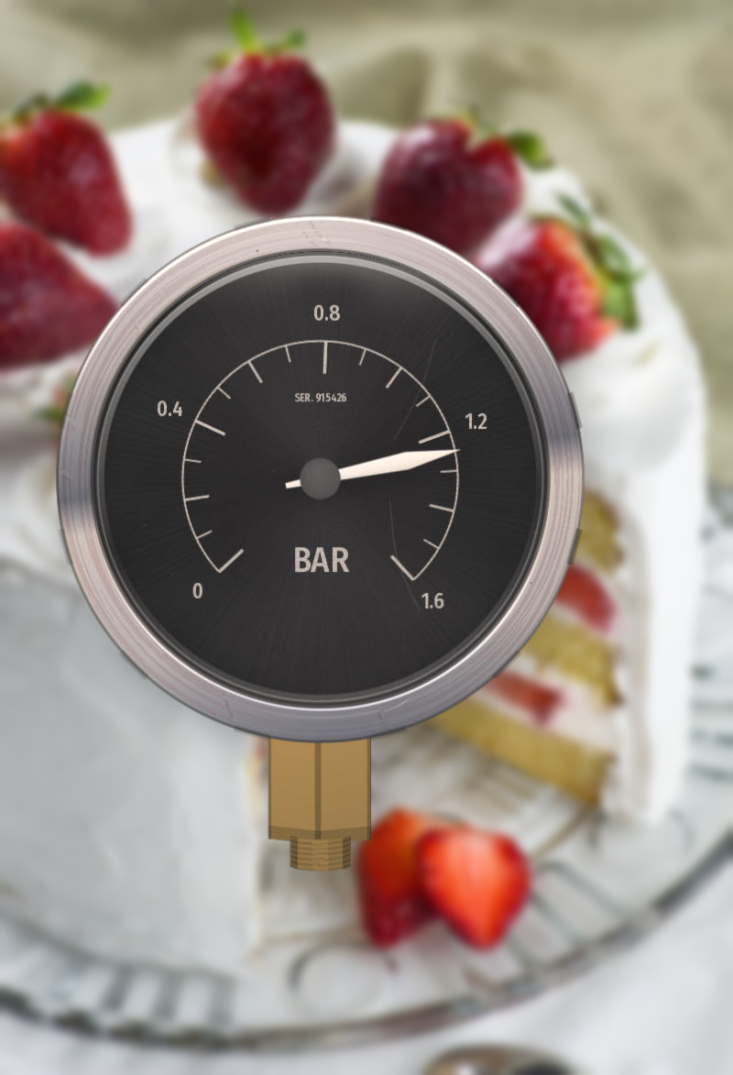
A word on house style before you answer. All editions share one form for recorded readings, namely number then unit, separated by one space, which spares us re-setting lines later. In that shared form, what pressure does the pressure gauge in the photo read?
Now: 1.25 bar
